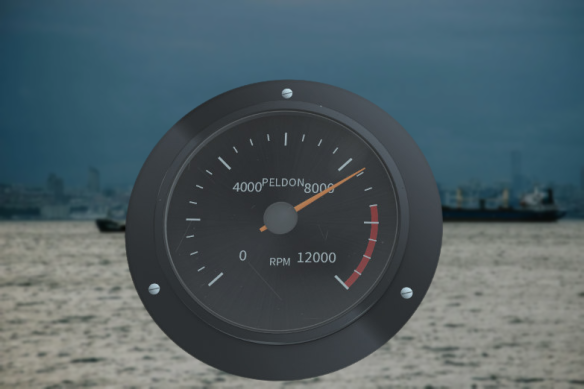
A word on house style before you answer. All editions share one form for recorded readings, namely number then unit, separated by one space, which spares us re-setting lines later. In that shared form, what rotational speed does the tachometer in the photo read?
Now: 8500 rpm
